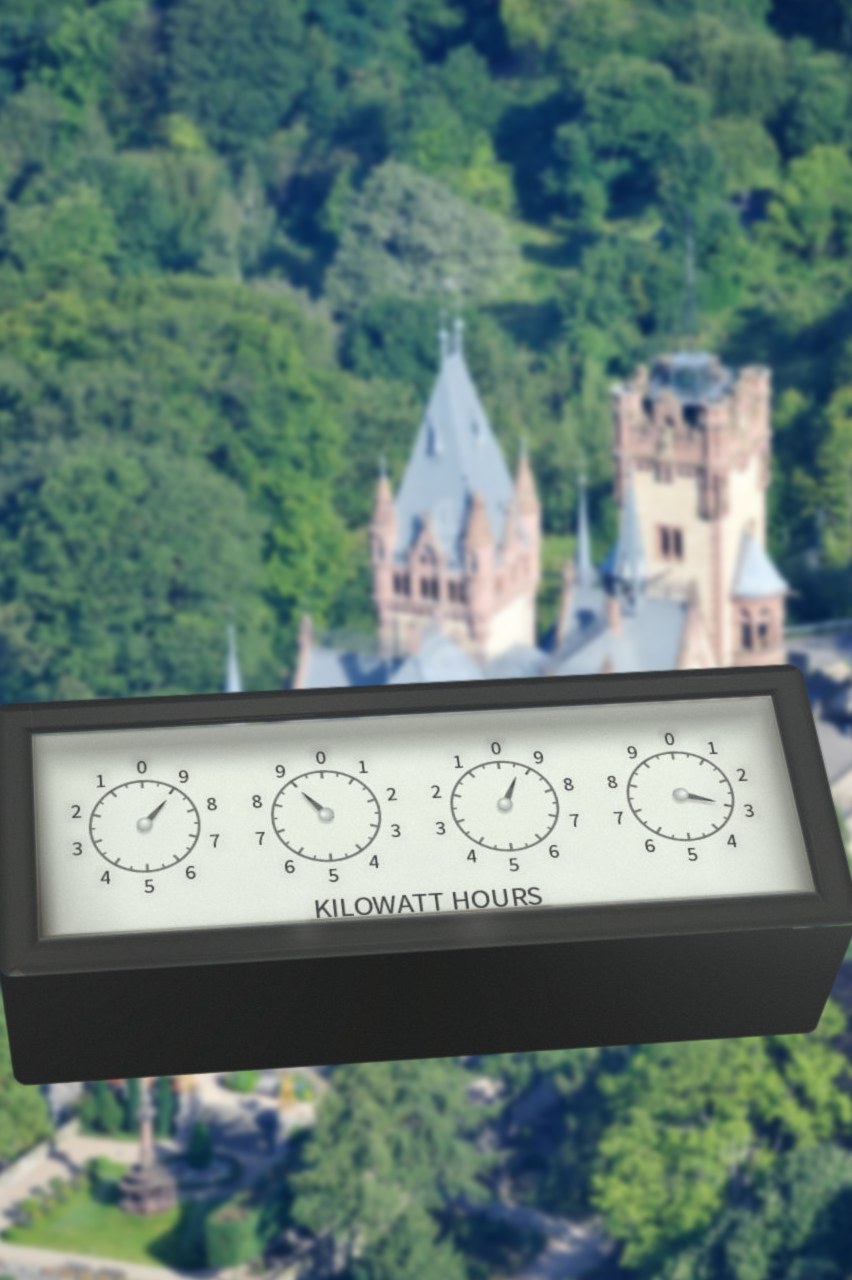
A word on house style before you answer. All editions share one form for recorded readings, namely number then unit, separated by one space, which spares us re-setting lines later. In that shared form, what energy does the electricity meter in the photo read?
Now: 8893 kWh
